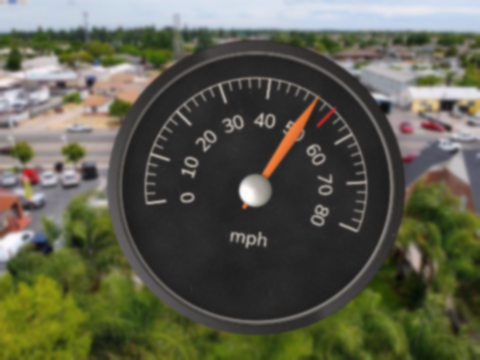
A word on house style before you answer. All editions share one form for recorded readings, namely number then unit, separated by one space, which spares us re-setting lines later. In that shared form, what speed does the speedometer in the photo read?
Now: 50 mph
